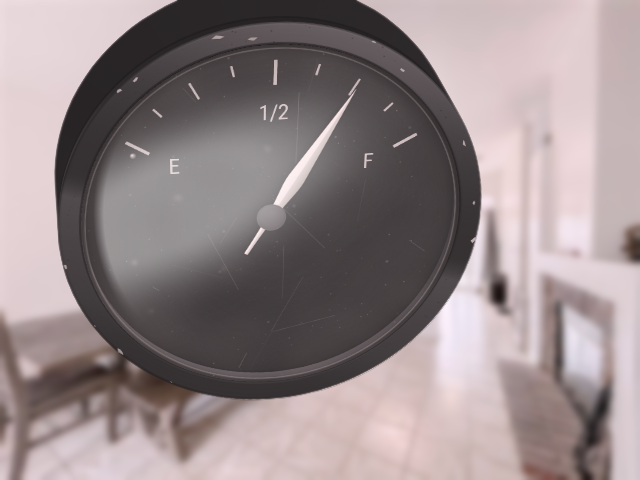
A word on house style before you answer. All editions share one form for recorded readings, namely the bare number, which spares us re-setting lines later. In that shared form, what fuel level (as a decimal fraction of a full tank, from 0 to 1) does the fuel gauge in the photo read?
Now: 0.75
